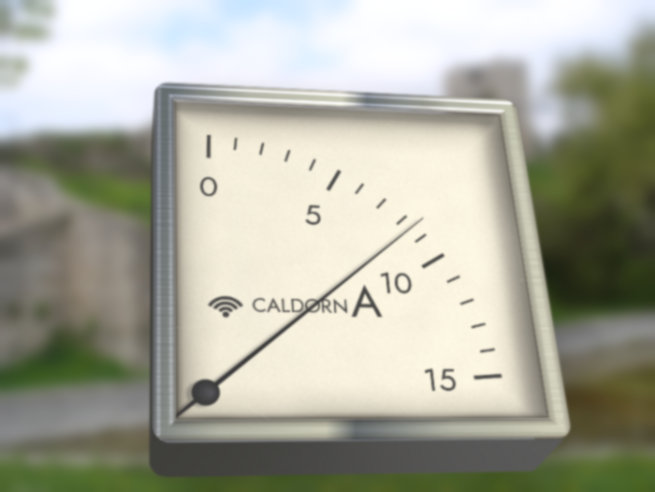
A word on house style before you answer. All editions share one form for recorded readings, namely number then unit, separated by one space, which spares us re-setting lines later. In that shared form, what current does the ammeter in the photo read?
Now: 8.5 A
